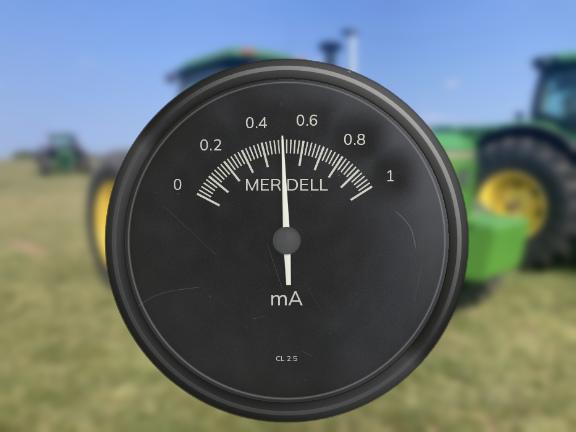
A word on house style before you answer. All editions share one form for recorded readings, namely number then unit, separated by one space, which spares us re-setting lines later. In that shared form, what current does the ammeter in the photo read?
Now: 0.5 mA
